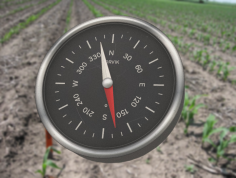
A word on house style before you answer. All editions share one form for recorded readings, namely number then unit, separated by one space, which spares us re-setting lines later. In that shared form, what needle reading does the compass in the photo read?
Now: 165 °
